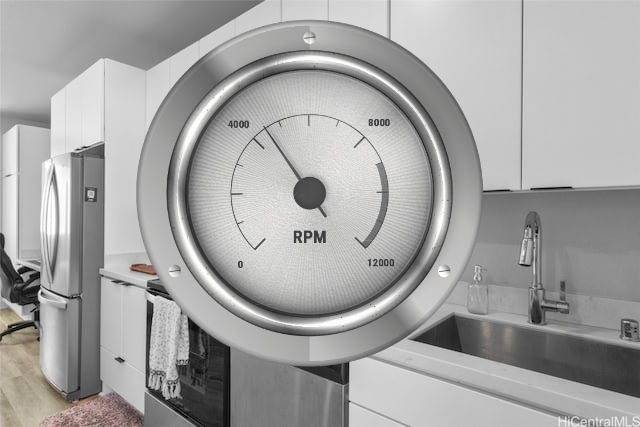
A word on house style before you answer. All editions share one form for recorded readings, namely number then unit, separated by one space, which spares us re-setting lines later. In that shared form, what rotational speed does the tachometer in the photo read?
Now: 4500 rpm
